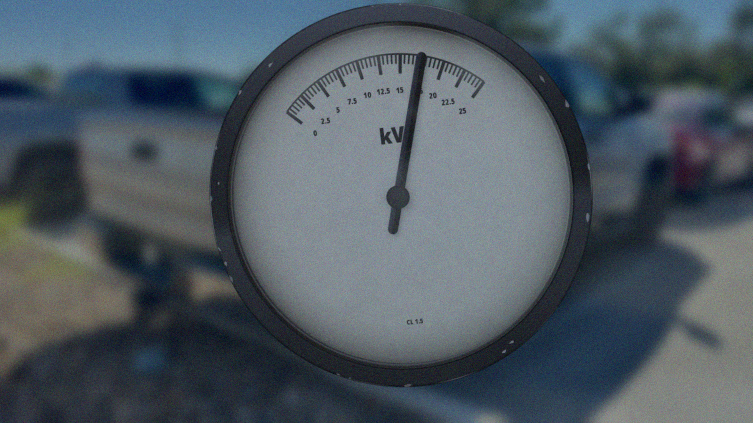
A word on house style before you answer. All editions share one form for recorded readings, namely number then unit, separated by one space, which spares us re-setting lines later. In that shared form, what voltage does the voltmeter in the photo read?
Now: 17.5 kV
